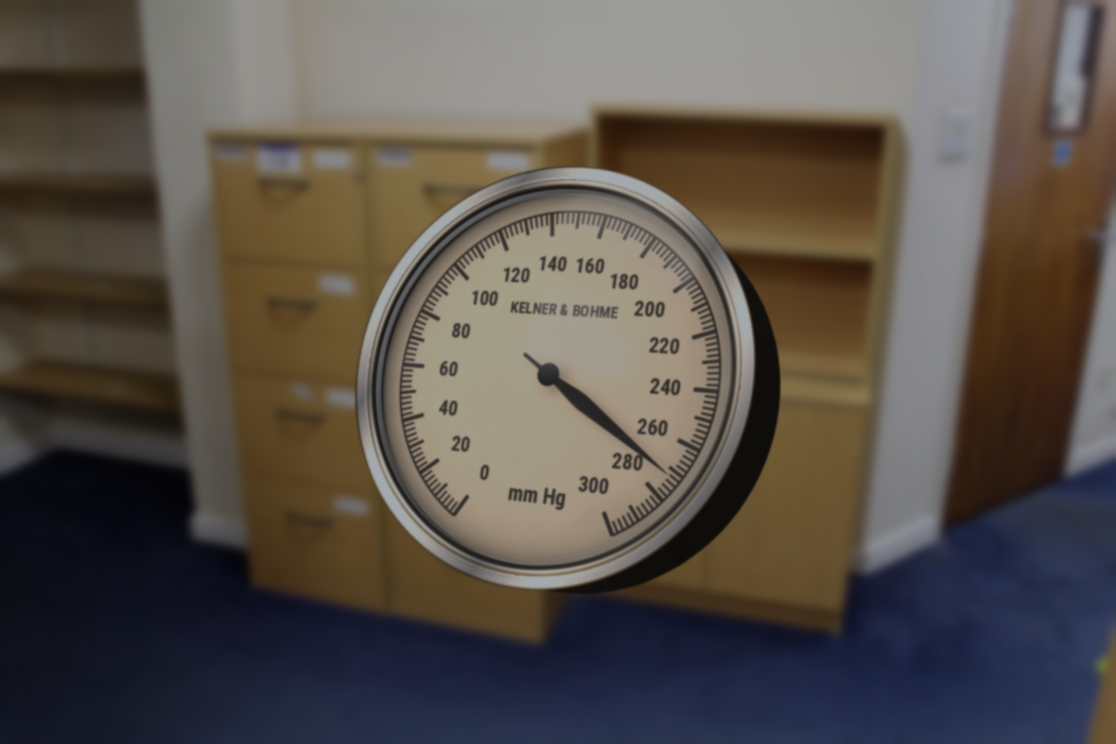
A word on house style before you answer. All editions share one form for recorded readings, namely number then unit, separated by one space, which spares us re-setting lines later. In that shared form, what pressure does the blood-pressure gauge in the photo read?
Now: 272 mmHg
